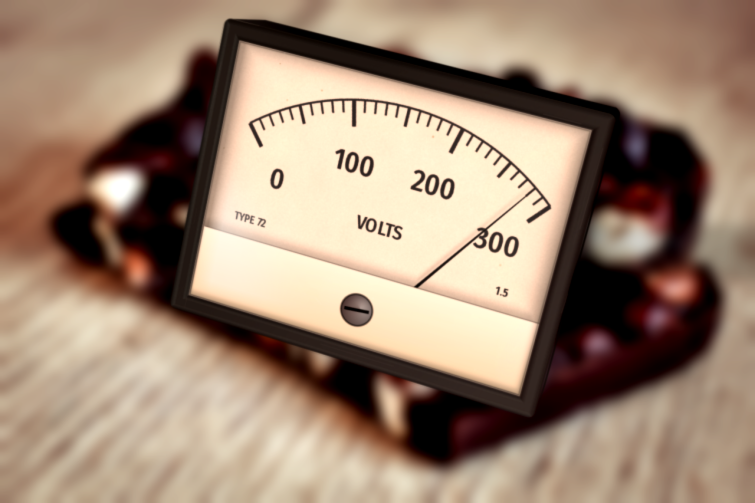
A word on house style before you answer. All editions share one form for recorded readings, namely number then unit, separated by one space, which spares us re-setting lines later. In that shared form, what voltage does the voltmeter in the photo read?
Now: 280 V
